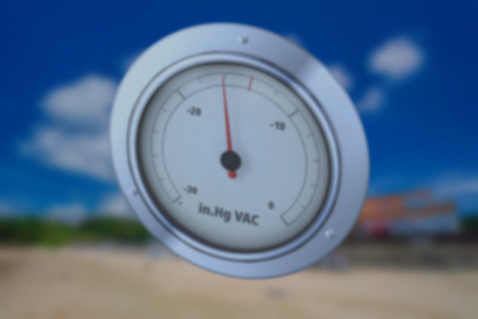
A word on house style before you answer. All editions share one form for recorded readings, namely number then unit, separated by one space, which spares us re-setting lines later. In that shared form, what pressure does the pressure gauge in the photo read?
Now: -16 inHg
